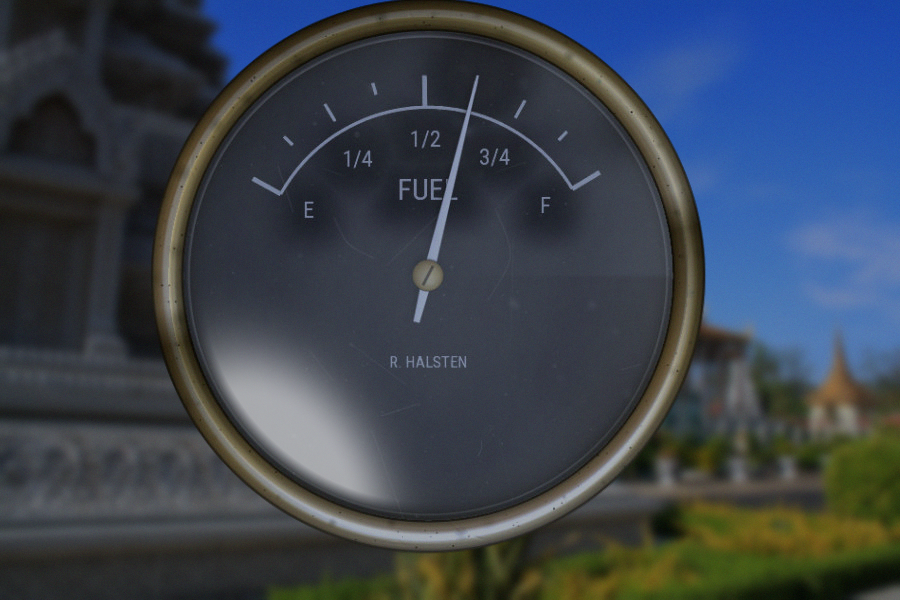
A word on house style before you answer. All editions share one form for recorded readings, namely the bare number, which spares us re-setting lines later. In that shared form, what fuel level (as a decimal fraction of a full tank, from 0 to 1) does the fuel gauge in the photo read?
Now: 0.625
